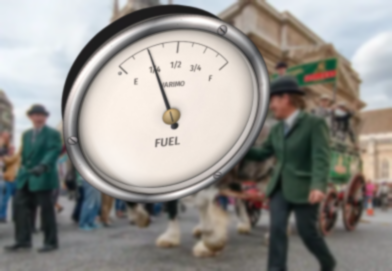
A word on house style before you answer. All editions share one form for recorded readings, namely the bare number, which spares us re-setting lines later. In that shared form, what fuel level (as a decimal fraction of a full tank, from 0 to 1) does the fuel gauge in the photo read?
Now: 0.25
